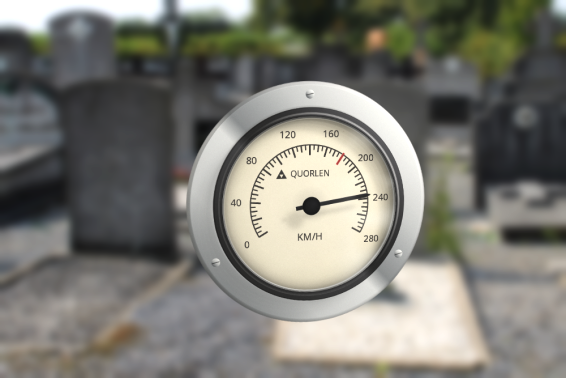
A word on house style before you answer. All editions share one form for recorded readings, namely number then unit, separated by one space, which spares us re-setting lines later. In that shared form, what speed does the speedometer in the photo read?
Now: 235 km/h
